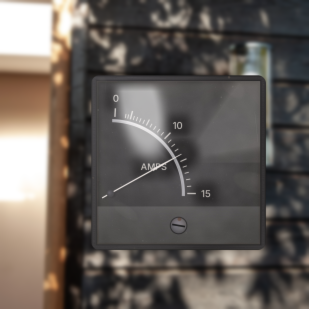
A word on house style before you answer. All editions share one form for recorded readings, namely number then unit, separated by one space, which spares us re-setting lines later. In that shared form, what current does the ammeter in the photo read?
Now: 12 A
